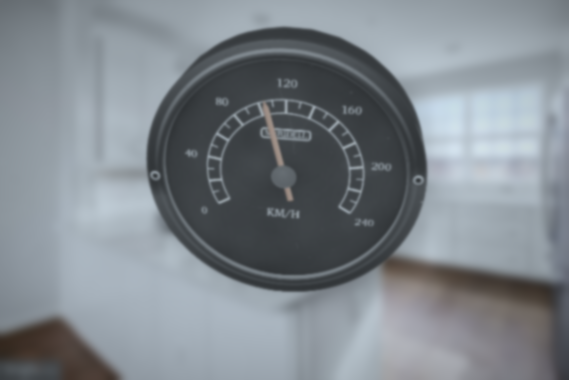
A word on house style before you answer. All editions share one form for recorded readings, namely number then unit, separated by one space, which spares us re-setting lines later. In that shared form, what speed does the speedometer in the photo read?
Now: 105 km/h
